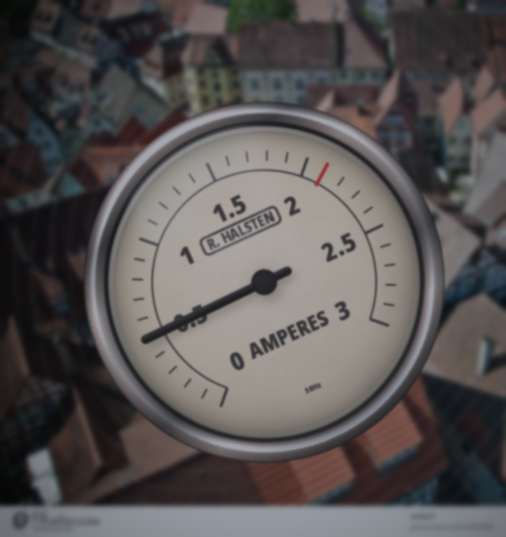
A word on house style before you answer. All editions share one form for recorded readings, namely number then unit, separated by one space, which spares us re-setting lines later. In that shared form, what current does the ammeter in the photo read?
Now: 0.5 A
